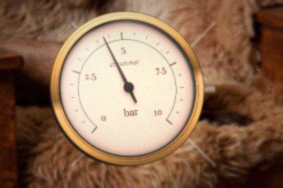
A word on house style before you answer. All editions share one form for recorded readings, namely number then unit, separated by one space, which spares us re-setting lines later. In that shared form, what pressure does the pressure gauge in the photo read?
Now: 4.25 bar
